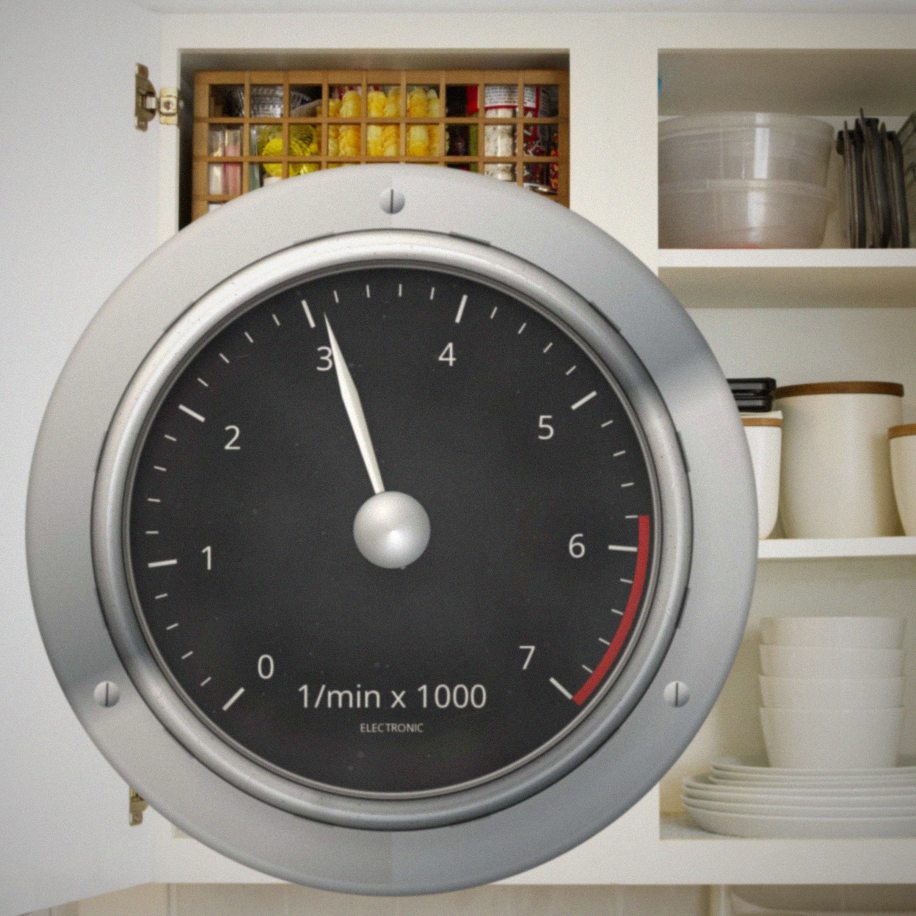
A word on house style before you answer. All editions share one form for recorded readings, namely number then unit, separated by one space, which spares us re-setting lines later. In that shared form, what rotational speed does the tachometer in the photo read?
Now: 3100 rpm
